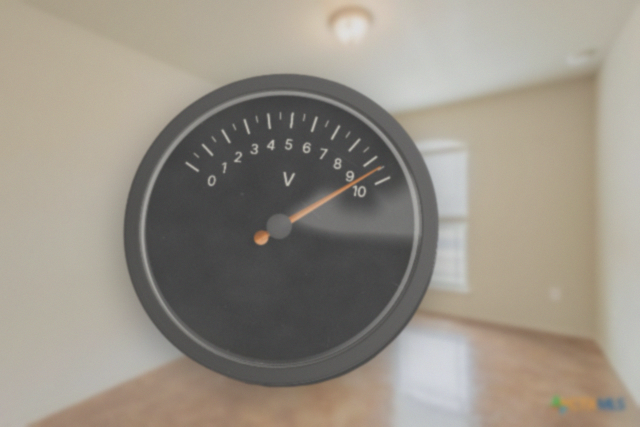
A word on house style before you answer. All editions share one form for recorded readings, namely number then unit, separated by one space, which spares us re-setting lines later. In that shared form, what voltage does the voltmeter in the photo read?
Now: 9.5 V
